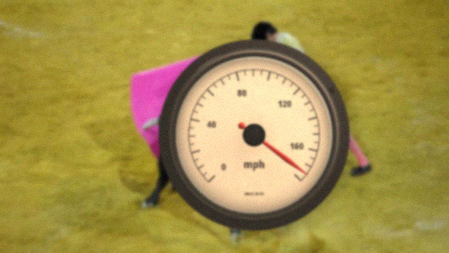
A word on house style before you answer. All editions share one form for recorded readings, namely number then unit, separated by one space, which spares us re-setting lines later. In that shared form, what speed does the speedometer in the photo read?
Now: 175 mph
